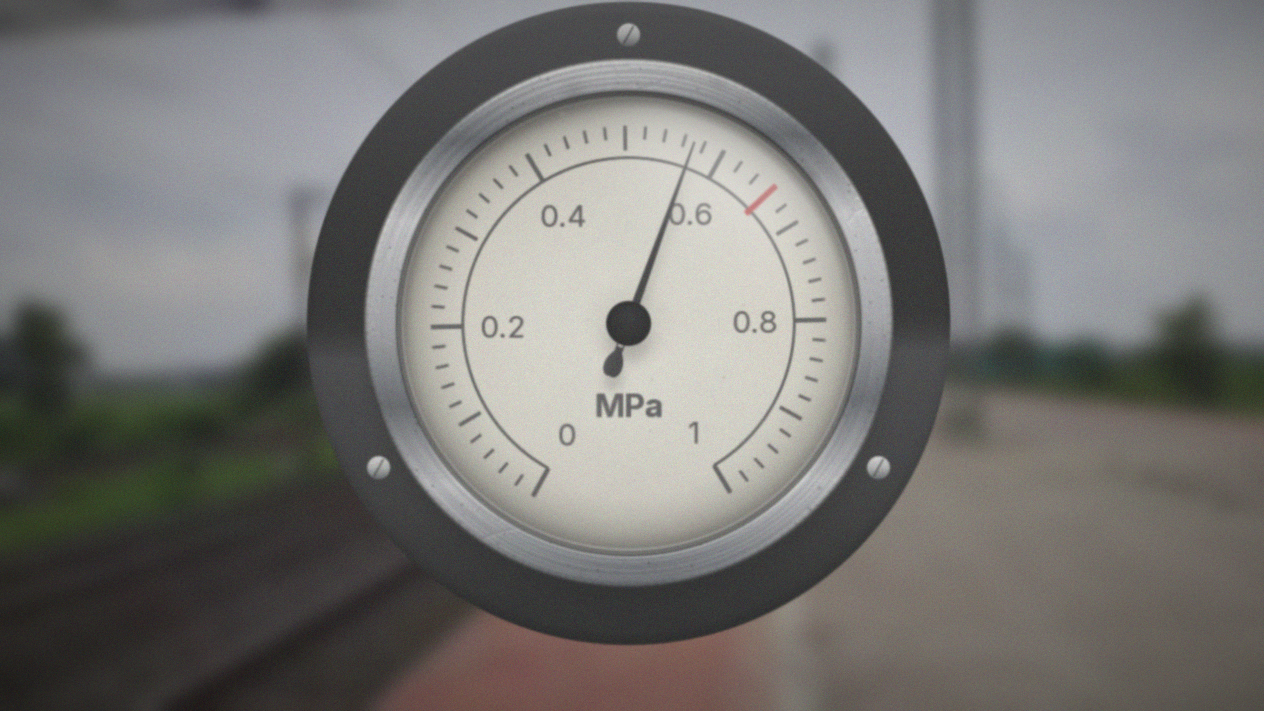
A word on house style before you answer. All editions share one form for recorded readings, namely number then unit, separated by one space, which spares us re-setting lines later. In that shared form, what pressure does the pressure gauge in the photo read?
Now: 0.57 MPa
